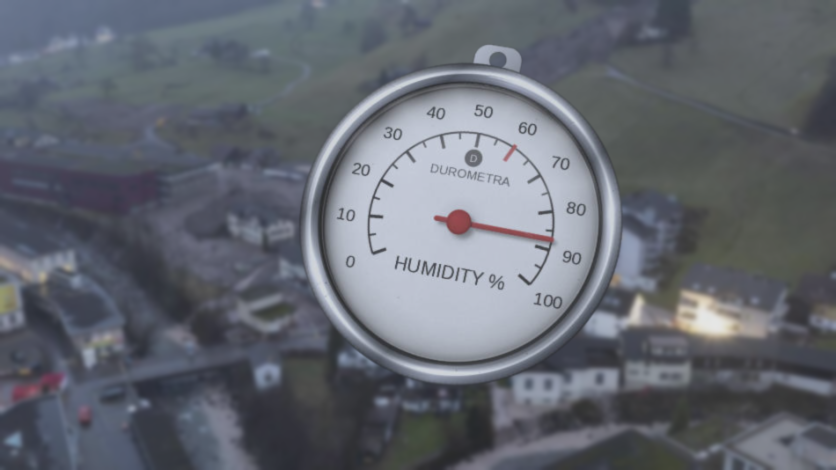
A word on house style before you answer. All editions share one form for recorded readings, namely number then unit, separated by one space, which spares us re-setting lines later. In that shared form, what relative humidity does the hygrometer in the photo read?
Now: 87.5 %
